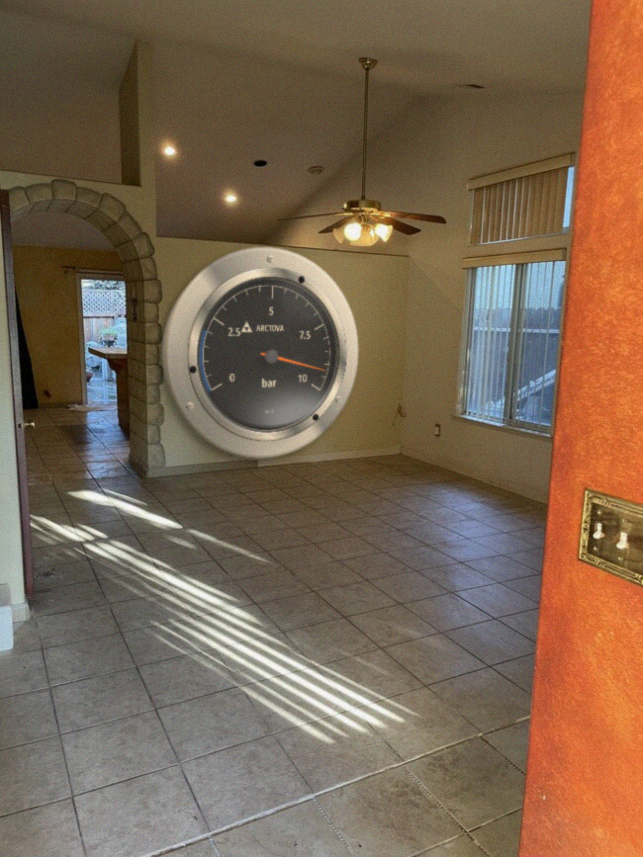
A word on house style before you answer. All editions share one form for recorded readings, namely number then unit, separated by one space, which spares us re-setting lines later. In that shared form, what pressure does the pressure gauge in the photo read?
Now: 9.25 bar
